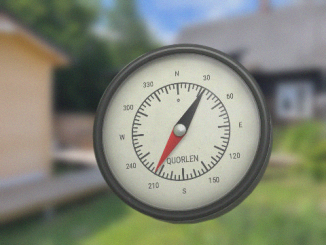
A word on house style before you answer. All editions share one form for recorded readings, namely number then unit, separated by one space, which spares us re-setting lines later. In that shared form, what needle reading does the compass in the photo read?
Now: 215 °
